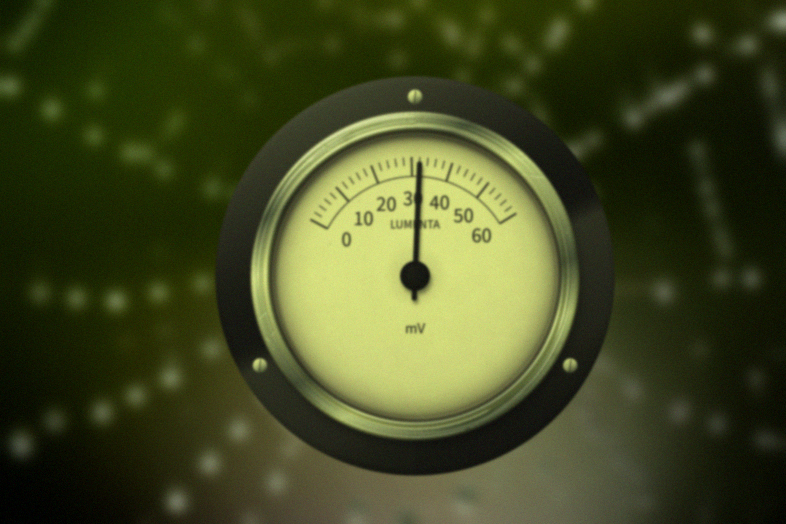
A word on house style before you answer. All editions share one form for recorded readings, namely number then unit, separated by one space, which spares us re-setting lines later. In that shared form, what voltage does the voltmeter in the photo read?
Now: 32 mV
